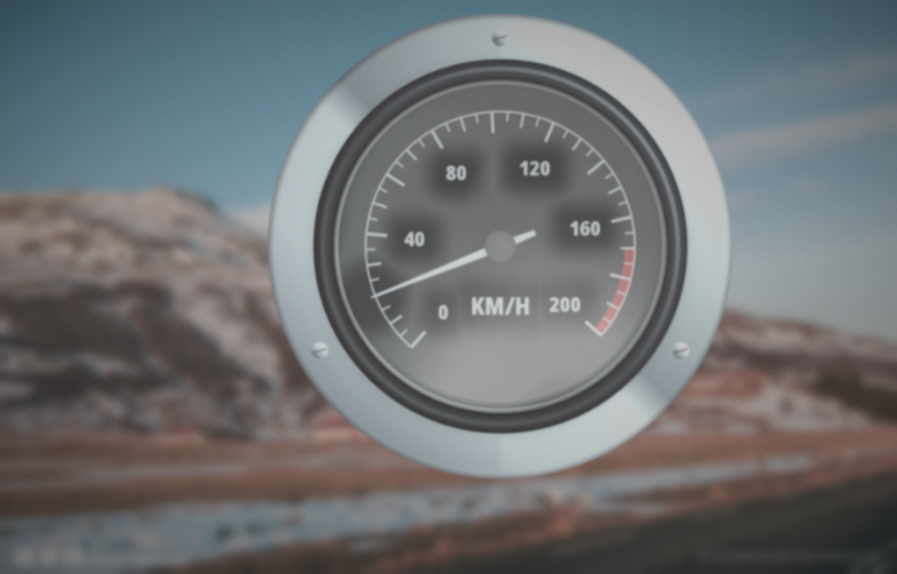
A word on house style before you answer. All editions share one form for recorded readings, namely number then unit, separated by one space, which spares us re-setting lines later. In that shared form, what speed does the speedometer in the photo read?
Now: 20 km/h
